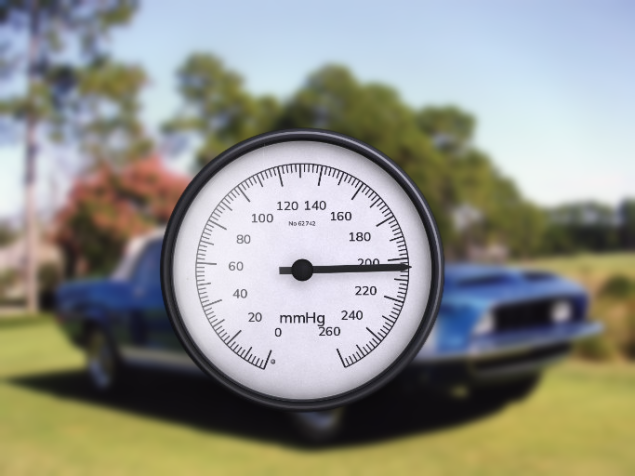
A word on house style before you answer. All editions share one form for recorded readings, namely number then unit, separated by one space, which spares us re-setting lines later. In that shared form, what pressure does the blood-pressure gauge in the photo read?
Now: 204 mmHg
